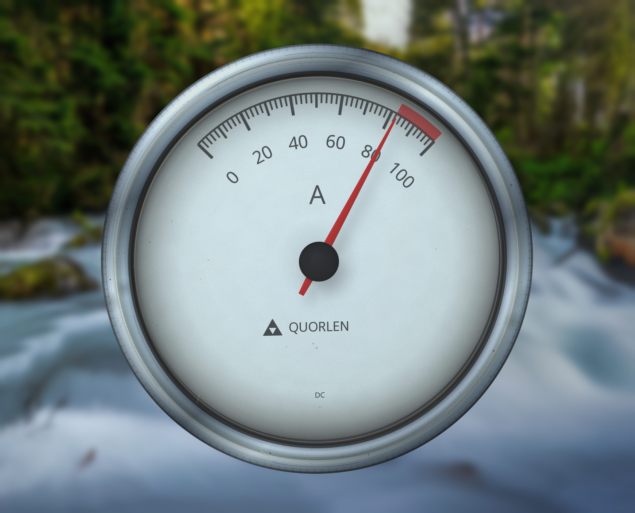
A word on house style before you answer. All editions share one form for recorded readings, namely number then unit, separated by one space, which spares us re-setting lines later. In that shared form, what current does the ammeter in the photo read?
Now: 82 A
